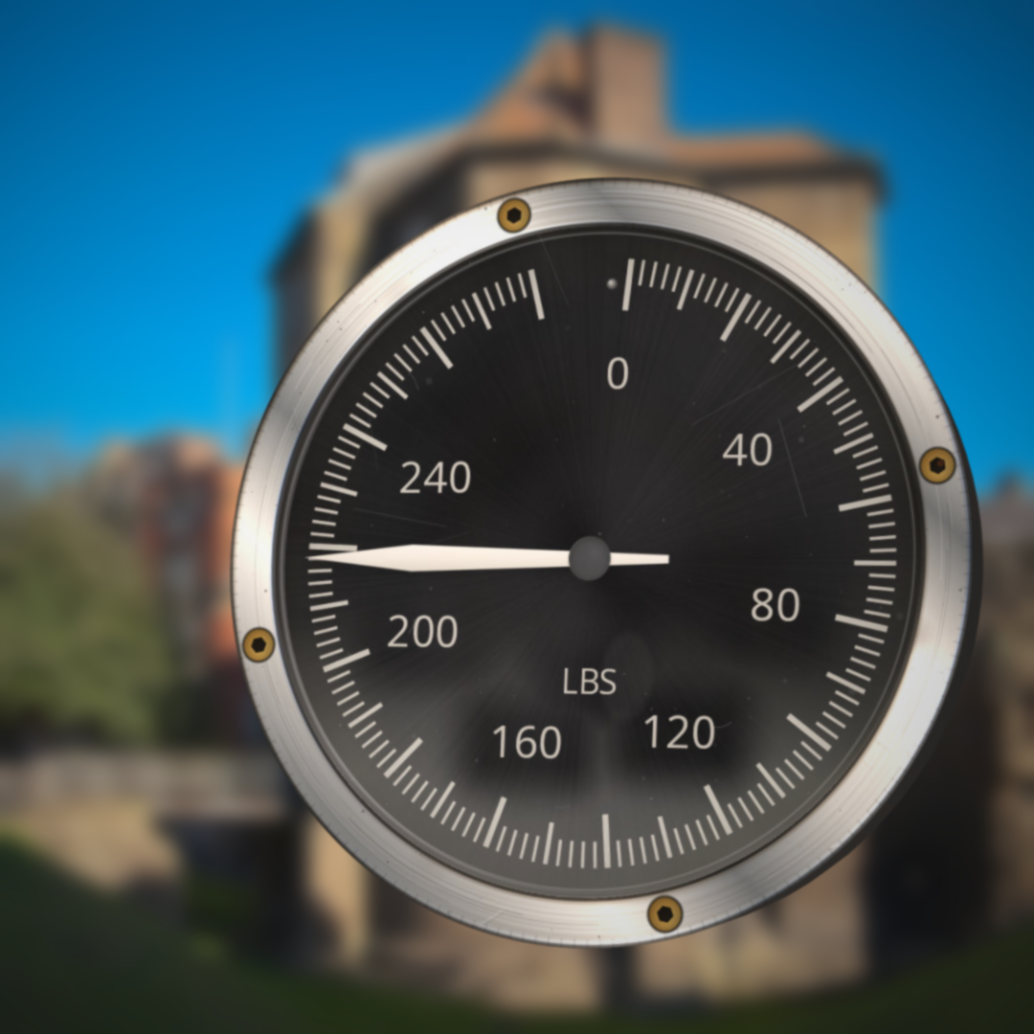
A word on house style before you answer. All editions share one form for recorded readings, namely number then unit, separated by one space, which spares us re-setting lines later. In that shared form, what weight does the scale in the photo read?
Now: 218 lb
